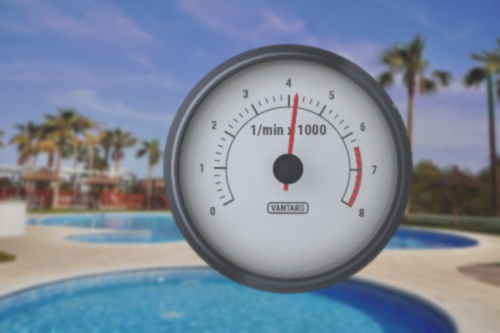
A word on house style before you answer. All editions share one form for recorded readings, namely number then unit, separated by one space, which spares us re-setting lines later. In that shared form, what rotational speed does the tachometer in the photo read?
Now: 4200 rpm
